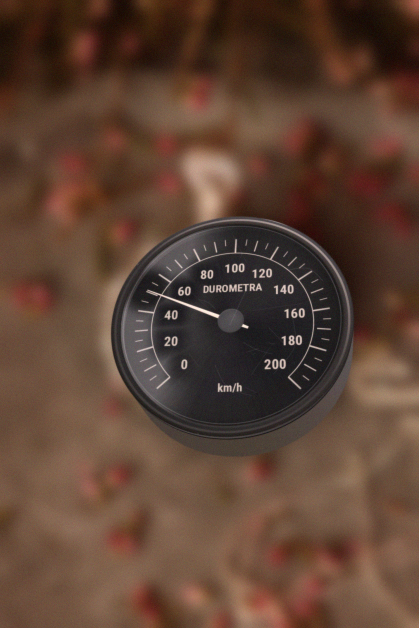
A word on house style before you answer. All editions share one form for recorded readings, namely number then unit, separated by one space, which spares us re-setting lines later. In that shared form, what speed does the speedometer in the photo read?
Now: 50 km/h
